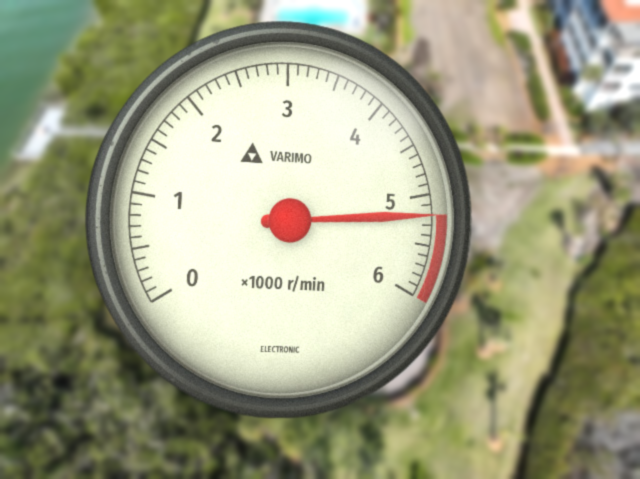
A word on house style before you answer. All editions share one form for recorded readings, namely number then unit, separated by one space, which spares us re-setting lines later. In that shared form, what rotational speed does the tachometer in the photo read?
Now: 5200 rpm
